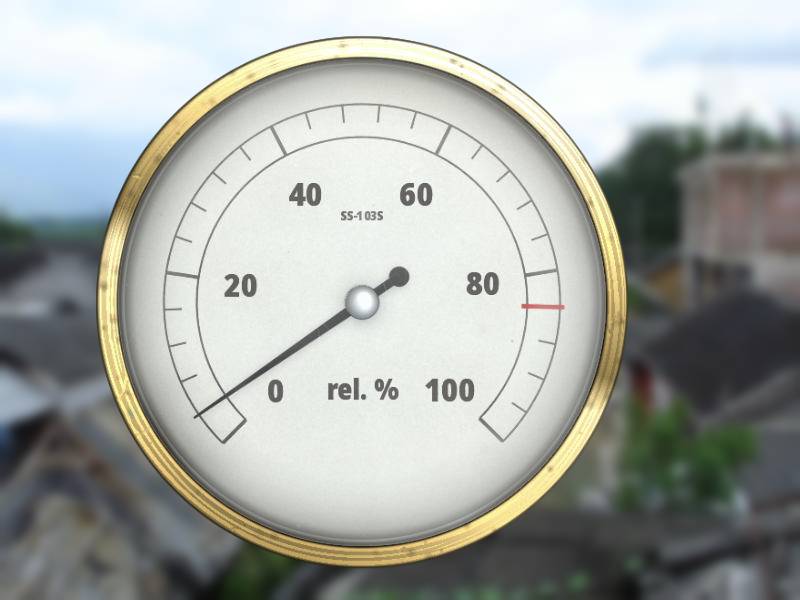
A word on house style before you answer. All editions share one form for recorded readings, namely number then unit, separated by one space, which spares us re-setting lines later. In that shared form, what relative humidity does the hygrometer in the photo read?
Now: 4 %
